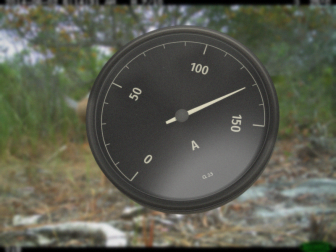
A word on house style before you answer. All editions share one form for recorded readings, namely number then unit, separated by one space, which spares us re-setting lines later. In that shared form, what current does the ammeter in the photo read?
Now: 130 A
